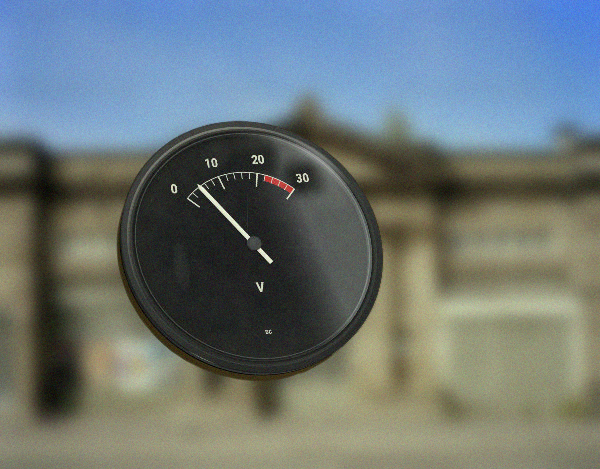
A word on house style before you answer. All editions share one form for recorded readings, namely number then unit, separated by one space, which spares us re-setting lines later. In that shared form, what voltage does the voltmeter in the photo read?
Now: 4 V
